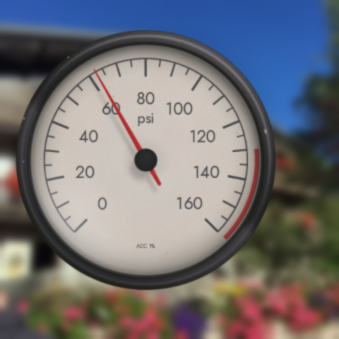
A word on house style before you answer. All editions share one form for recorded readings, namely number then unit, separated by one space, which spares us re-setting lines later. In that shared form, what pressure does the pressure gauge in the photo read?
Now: 62.5 psi
